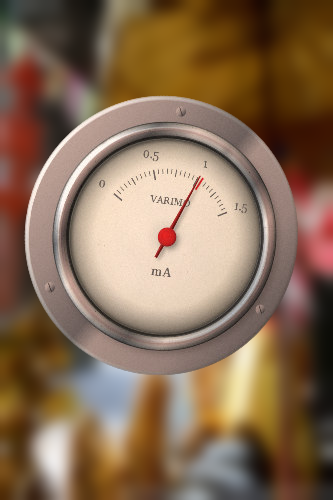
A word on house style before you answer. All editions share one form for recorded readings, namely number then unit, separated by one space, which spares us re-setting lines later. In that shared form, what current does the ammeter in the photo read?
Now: 1 mA
